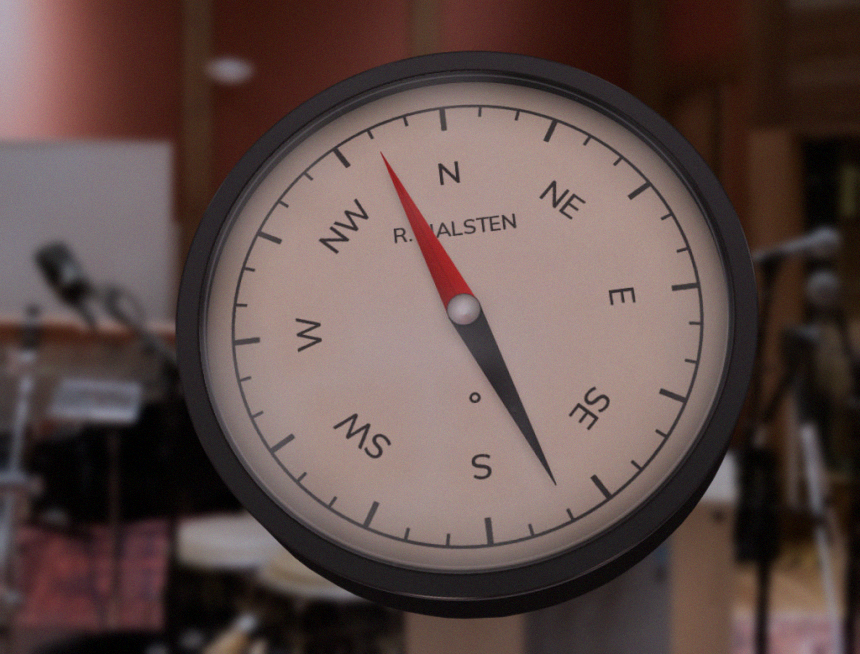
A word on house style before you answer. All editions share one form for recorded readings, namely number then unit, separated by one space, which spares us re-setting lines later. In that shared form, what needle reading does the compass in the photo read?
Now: 340 °
